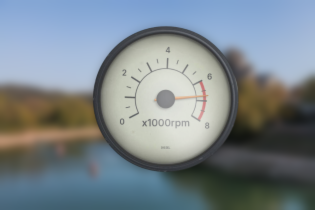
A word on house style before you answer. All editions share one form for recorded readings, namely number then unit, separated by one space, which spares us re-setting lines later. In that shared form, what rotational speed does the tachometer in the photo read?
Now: 6750 rpm
